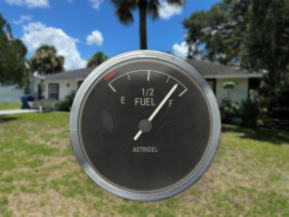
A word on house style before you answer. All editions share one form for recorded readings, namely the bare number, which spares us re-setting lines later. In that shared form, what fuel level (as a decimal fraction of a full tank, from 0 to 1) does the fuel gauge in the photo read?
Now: 0.875
